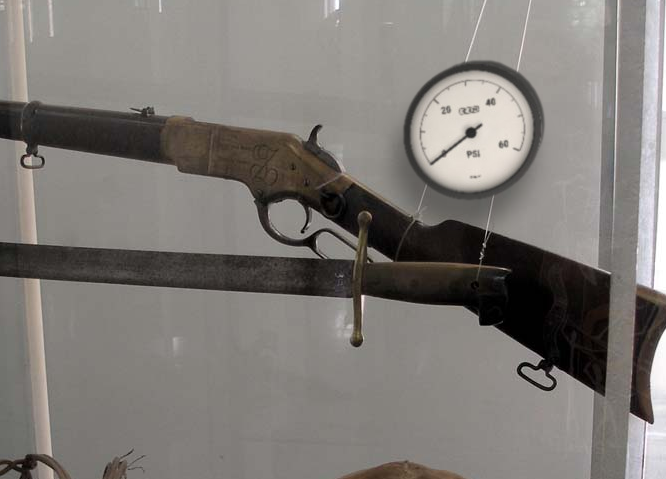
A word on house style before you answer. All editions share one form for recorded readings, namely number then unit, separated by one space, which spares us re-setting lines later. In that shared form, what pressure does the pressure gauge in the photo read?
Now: 0 psi
